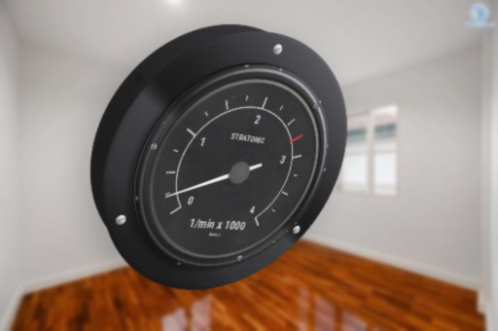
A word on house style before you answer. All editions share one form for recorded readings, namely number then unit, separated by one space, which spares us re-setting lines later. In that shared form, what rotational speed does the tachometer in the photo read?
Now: 250 rpm
